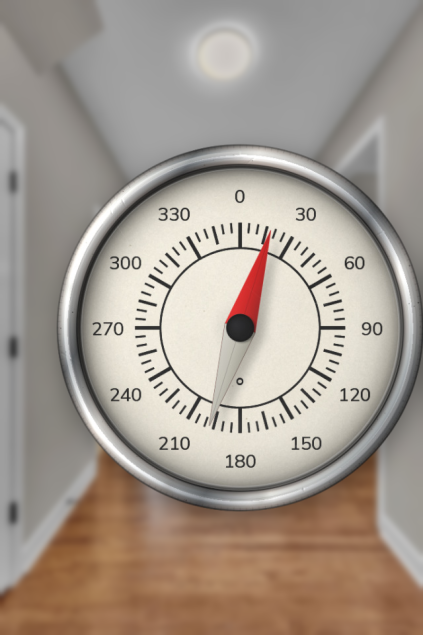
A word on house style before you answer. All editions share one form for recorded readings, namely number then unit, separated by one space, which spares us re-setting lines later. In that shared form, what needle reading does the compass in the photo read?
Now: 17.5 °
